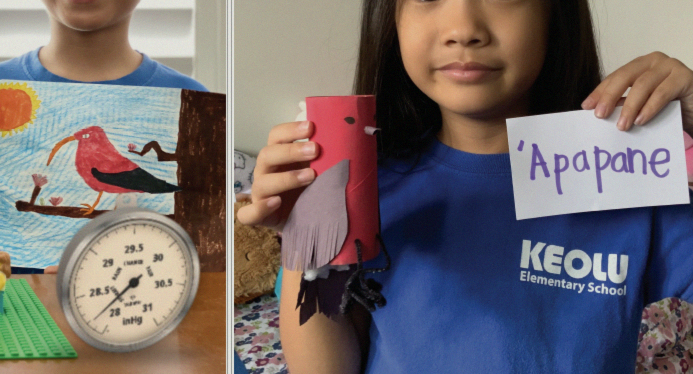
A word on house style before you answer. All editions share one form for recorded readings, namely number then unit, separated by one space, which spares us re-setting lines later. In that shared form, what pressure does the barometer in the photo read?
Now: 28.2 inHg
